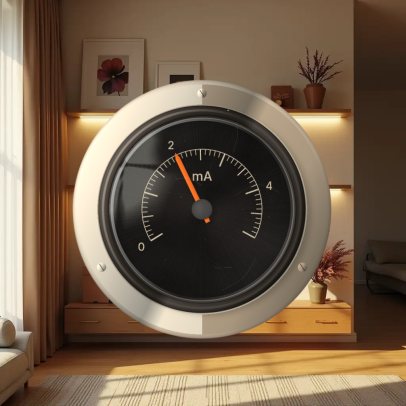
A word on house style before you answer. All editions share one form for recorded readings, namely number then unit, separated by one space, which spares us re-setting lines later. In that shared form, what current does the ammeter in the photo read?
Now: 2 mA
